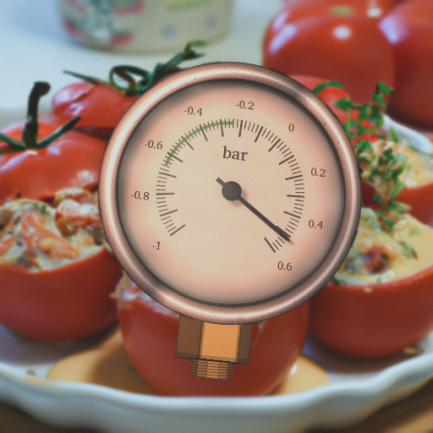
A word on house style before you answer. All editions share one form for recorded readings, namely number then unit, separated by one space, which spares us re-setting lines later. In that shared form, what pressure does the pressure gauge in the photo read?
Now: 0.52 bar
